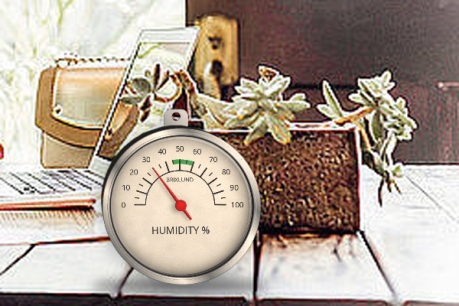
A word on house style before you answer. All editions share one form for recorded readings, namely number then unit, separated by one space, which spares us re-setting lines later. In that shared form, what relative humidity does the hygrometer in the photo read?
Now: 30 %
